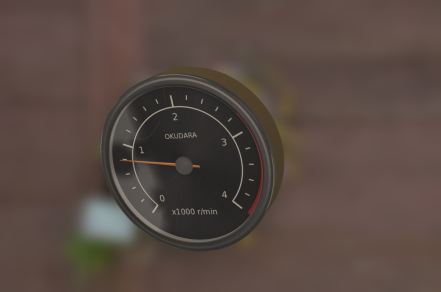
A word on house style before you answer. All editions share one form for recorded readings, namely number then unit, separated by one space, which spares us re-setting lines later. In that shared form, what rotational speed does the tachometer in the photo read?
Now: 800 rpm
